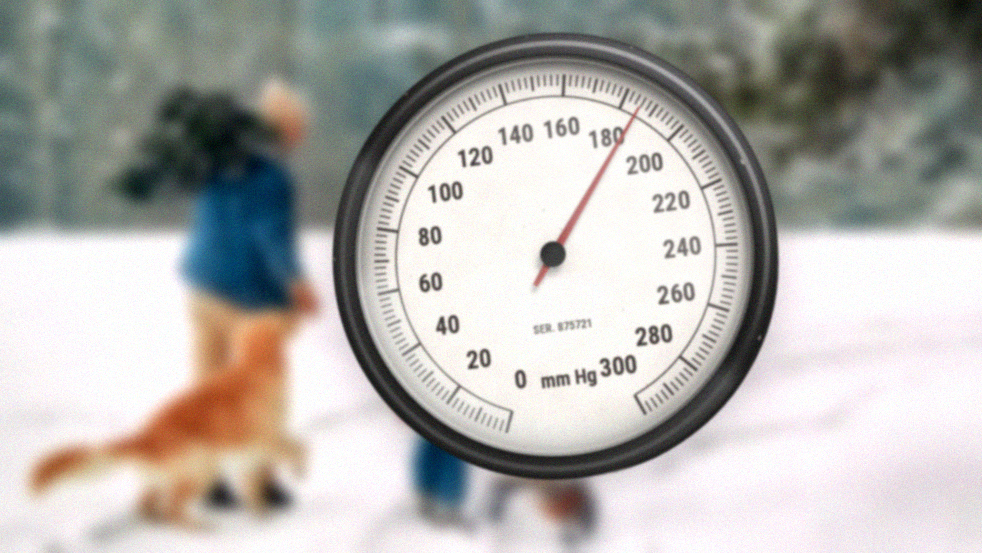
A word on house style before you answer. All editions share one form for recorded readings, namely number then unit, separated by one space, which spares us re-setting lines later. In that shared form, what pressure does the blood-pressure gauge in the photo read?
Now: 186 mmHg
